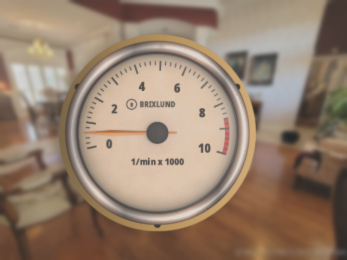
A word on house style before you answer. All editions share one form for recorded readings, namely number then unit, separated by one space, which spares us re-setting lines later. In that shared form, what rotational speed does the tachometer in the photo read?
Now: 600 rpm
